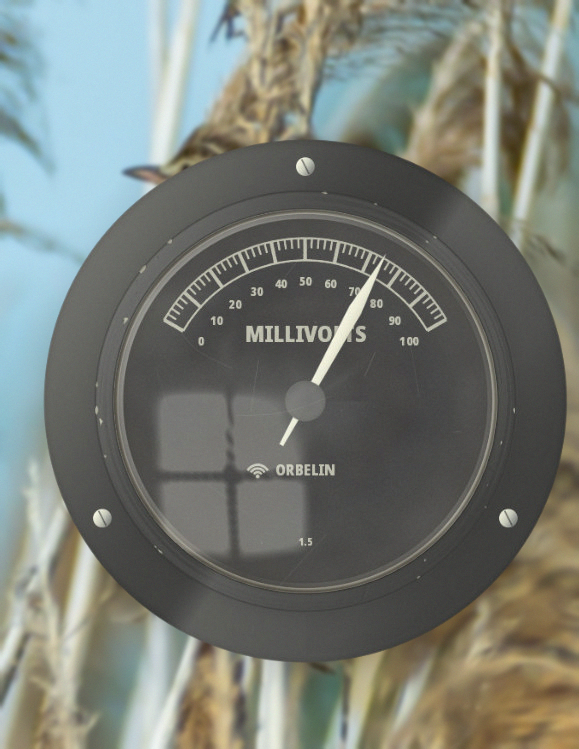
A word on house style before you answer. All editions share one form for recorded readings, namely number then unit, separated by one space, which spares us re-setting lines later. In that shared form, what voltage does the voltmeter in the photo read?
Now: 74 mV
